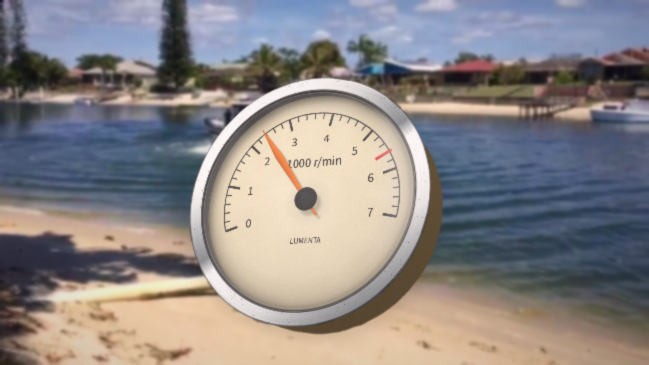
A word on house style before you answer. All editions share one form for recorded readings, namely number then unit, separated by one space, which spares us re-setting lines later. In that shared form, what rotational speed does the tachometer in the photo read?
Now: 2400 rpm
